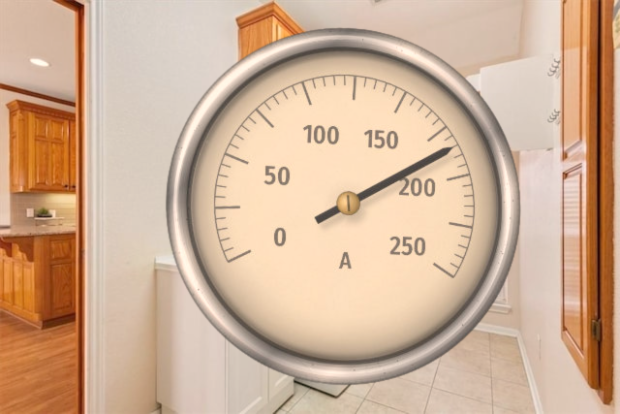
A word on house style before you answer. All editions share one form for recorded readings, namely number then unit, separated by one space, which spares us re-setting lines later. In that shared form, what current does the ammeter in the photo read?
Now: 185 A
